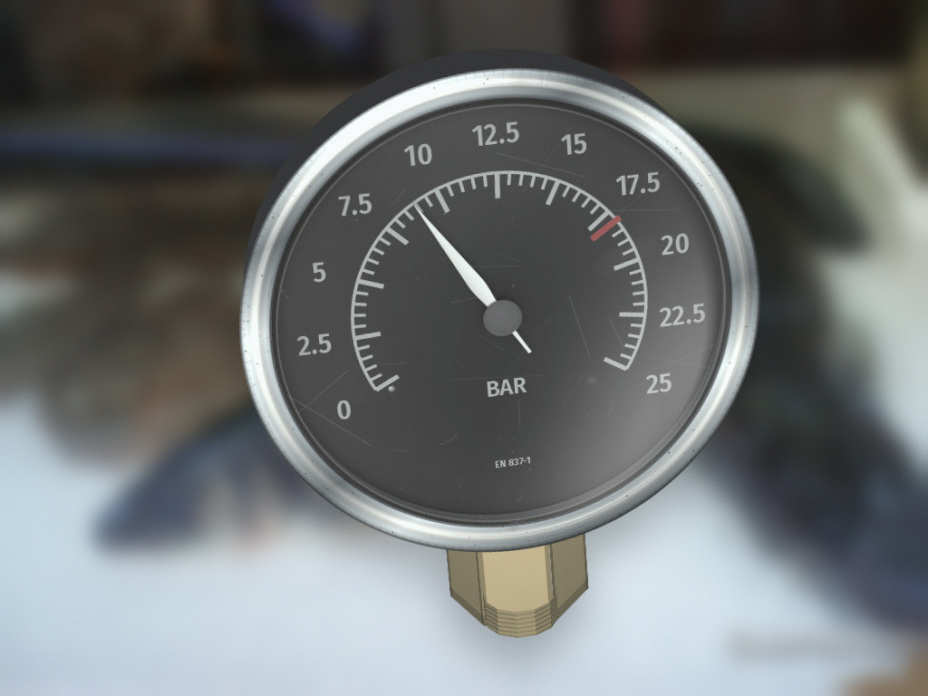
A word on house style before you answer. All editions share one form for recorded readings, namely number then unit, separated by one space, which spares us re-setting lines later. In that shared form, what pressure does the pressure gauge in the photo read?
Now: 9 bar
